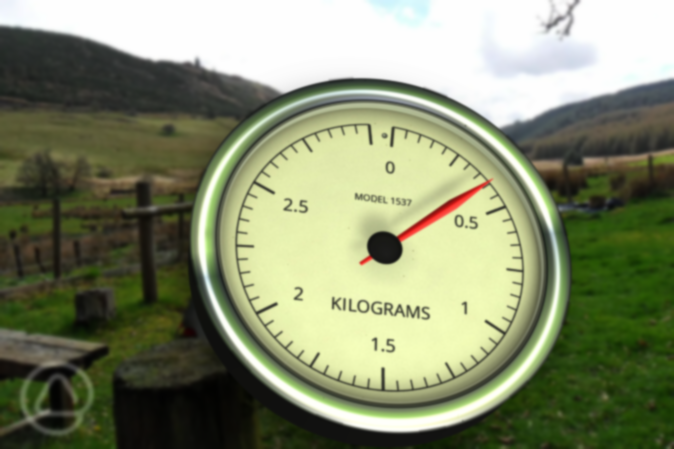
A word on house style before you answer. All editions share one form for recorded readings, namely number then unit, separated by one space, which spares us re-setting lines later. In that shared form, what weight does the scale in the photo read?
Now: 0.4 kg
